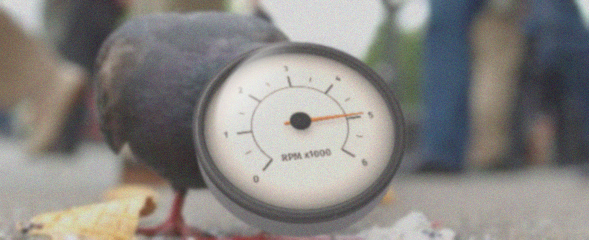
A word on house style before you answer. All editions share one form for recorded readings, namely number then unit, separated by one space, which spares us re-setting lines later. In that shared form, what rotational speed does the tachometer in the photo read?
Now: 5000 rpm
